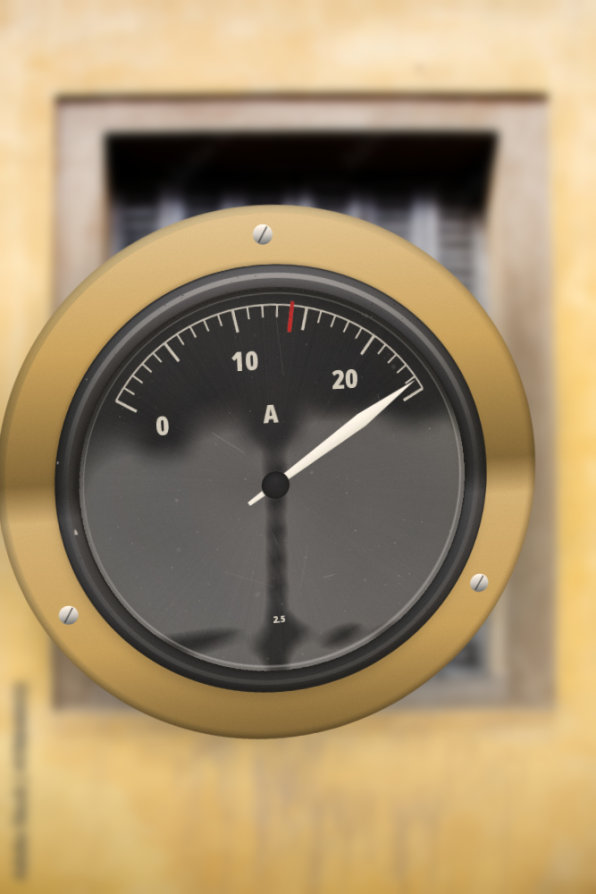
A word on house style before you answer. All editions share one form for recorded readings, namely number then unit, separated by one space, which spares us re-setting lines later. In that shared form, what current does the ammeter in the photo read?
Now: 24 A
